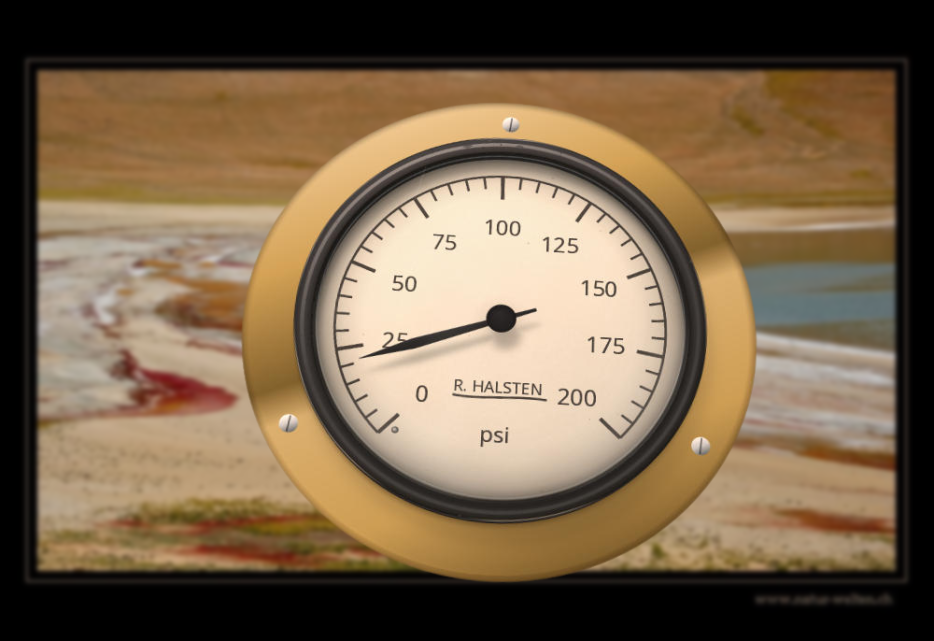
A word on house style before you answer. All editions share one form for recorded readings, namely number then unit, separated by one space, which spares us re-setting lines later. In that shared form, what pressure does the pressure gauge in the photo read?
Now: 20 psi
